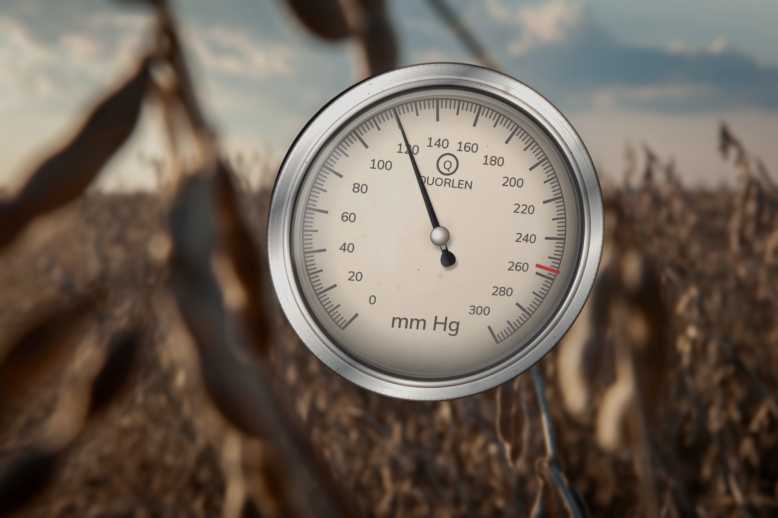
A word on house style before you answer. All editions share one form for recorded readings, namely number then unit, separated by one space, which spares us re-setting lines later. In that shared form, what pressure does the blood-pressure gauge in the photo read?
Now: 120 mmHg
